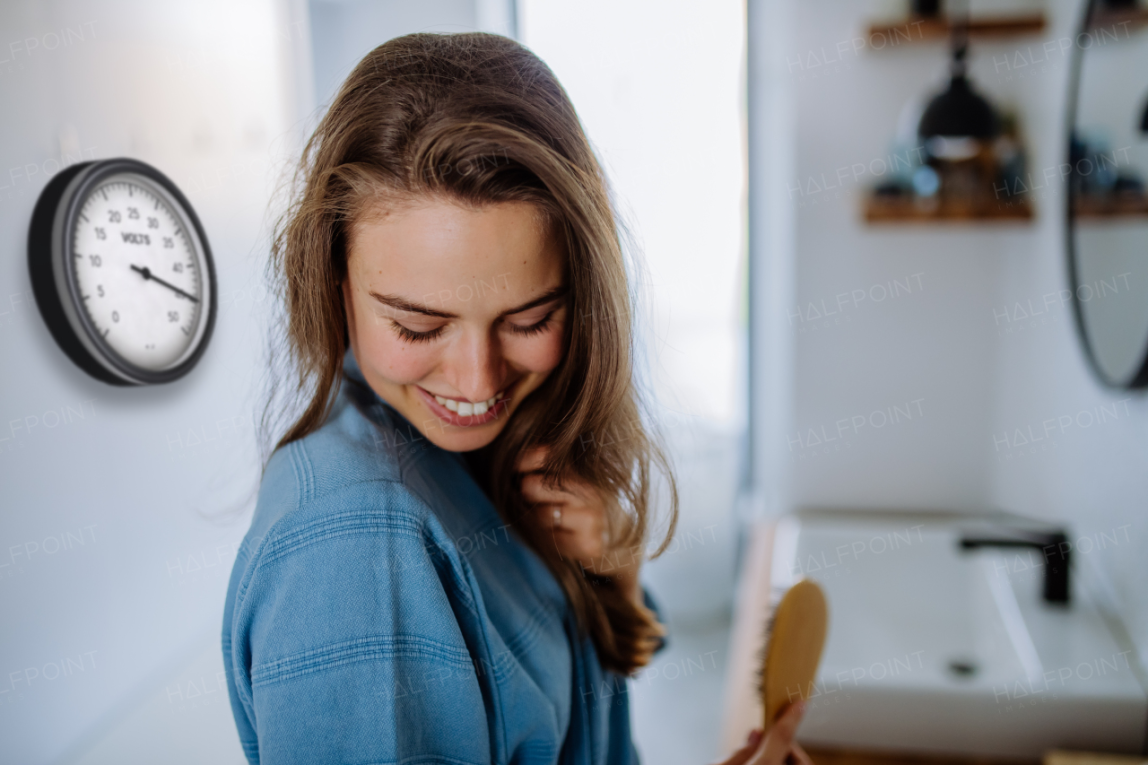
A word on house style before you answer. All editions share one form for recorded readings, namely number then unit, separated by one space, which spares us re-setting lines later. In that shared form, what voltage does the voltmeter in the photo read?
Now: 45 V
